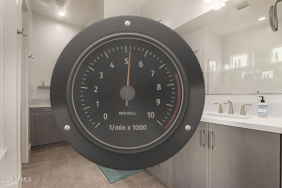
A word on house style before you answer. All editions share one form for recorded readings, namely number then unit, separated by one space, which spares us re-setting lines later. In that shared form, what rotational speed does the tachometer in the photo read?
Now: 5200 rpm
